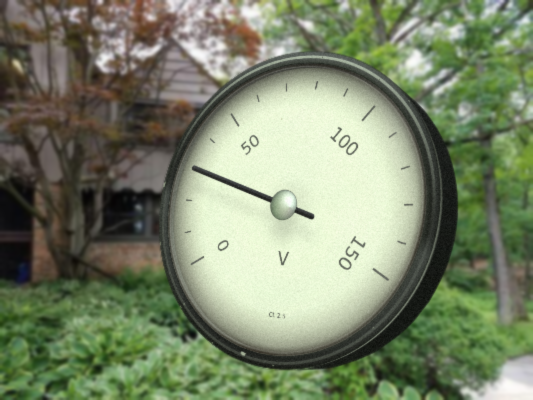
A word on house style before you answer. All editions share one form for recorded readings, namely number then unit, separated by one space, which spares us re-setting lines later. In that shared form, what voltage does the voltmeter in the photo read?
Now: 30 V
